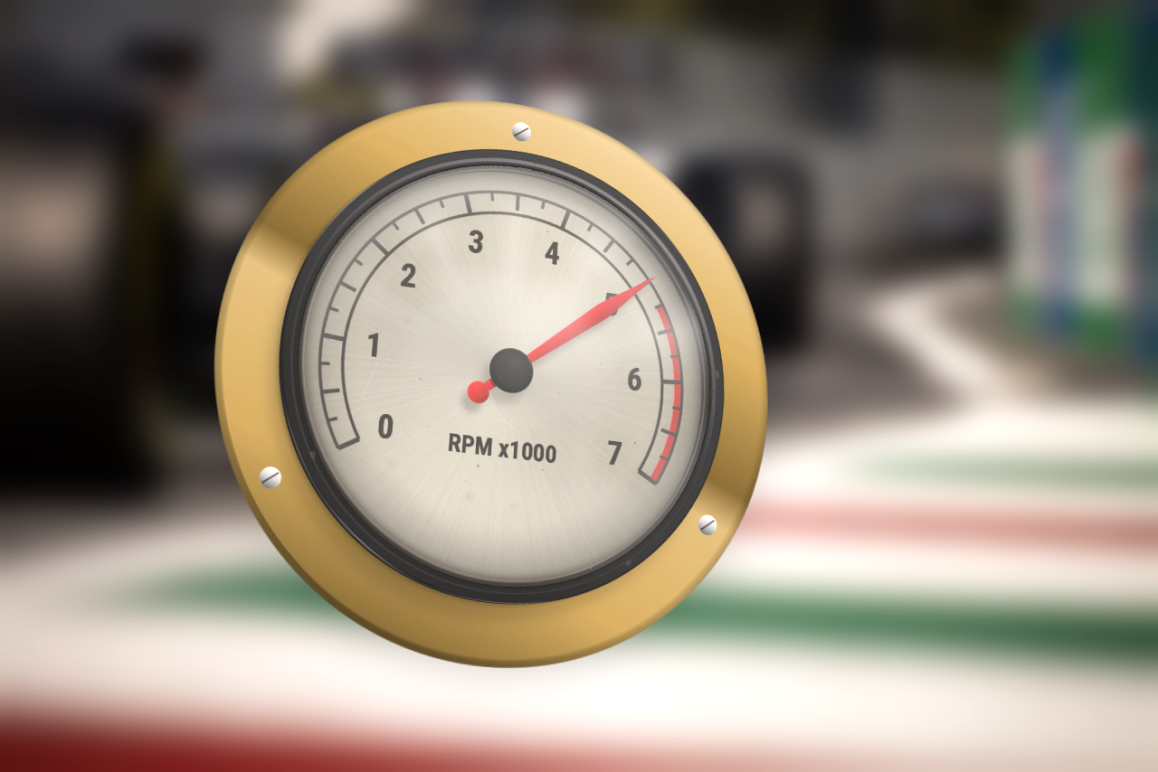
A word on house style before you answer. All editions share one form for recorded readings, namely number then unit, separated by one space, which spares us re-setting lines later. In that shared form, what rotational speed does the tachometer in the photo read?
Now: 5000 rpm
